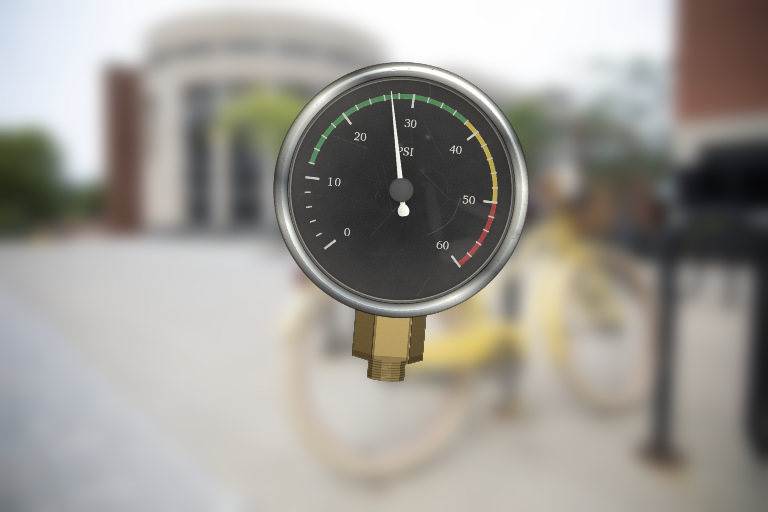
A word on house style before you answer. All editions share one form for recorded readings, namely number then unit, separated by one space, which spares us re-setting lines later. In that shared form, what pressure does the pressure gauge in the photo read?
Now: 27 psi
